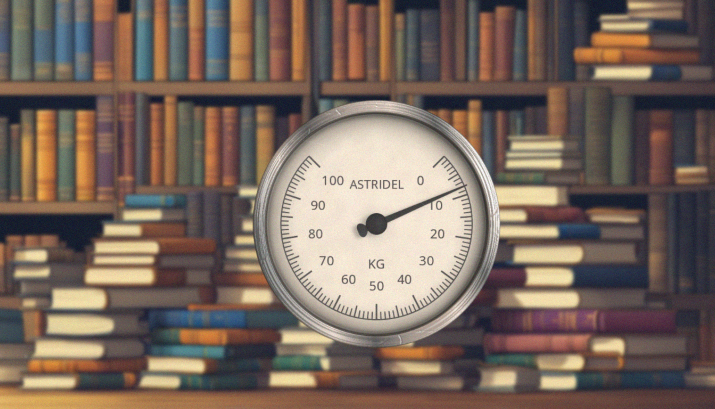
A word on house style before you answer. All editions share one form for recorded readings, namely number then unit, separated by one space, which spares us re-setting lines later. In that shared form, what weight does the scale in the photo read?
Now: 8 kg
